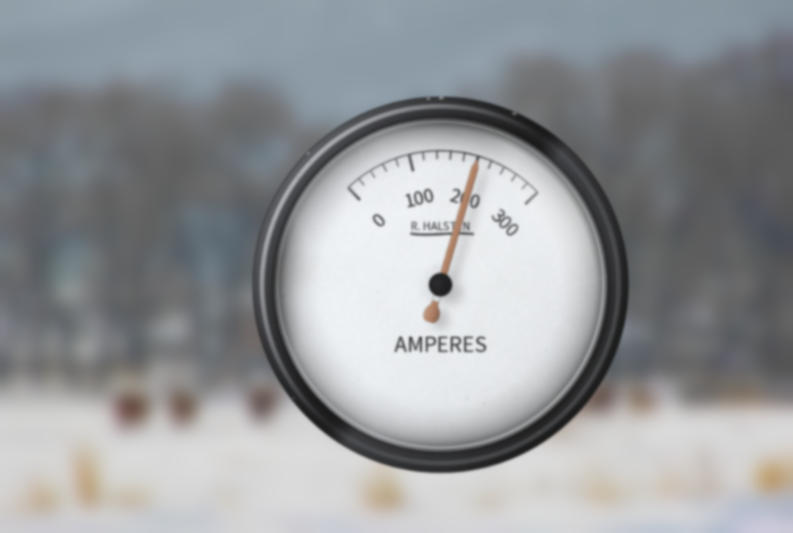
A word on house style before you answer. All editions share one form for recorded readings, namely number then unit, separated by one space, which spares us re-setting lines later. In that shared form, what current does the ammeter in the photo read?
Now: 200 A
